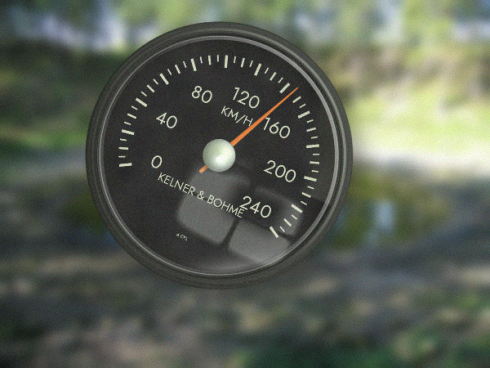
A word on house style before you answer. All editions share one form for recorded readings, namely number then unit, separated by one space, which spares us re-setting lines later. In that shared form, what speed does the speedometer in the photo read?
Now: 145 km/h
